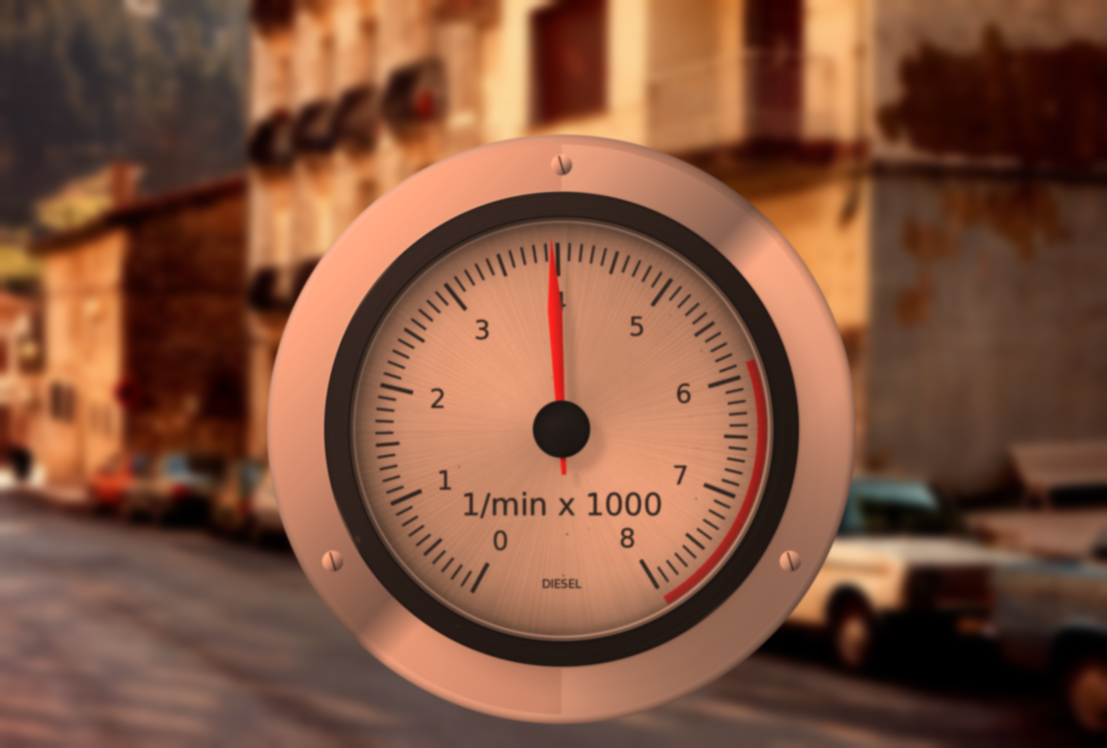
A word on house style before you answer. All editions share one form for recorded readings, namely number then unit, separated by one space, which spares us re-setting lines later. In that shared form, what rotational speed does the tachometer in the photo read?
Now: 3950 rpm
